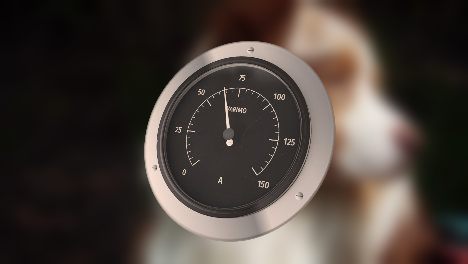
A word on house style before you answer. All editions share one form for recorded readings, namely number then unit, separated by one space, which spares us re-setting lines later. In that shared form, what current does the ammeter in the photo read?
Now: 65 A
